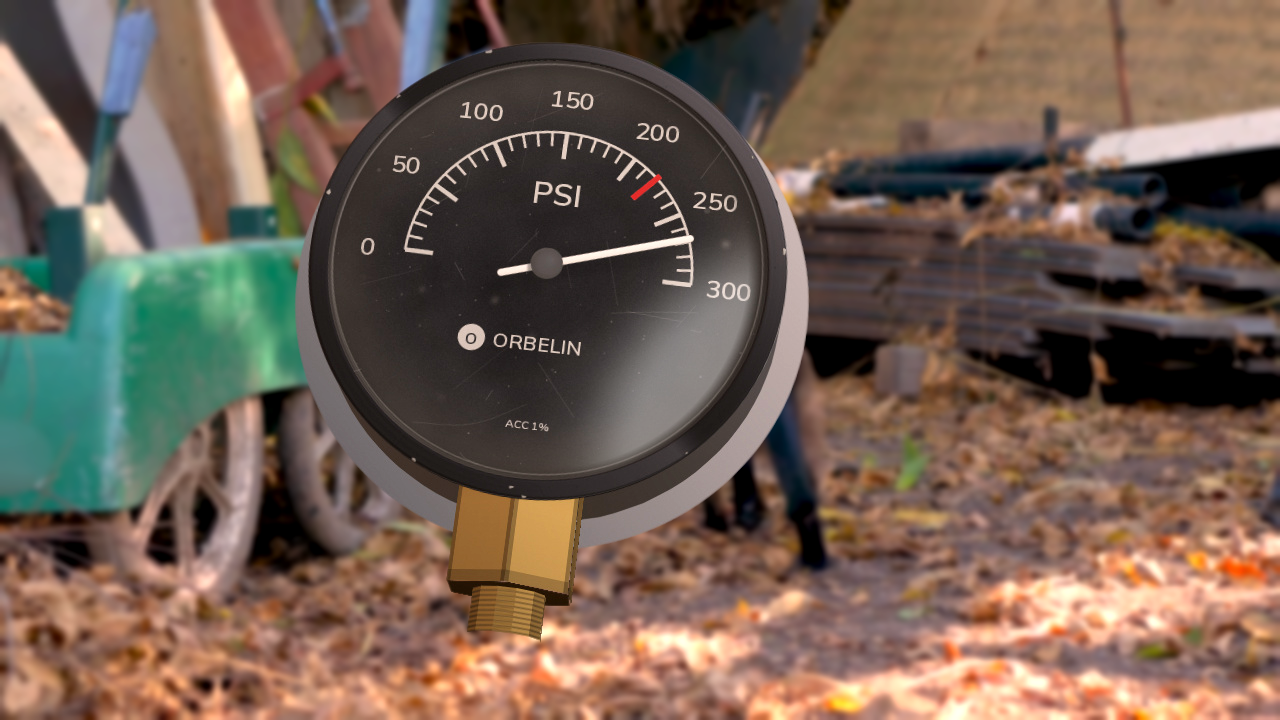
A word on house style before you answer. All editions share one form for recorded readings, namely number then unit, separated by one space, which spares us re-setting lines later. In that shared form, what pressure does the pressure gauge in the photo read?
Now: 270 psi
